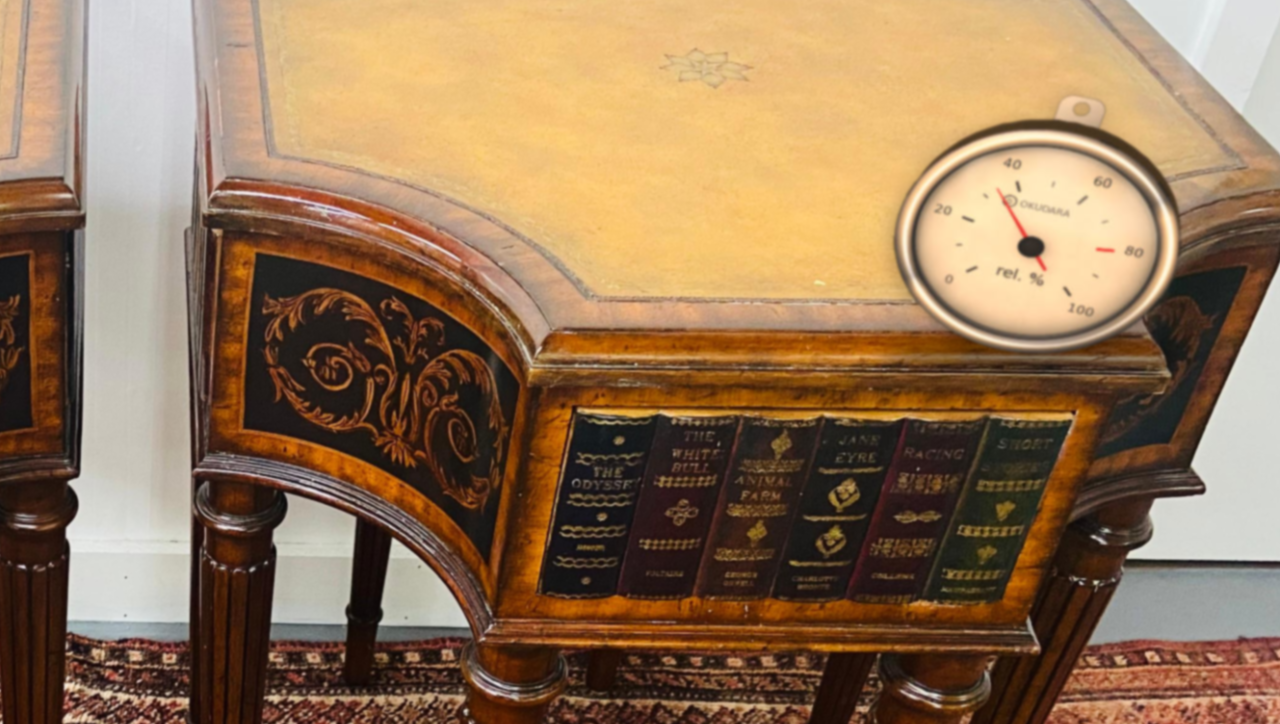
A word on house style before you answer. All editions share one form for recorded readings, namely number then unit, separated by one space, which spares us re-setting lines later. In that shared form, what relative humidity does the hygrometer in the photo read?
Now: 35 %
